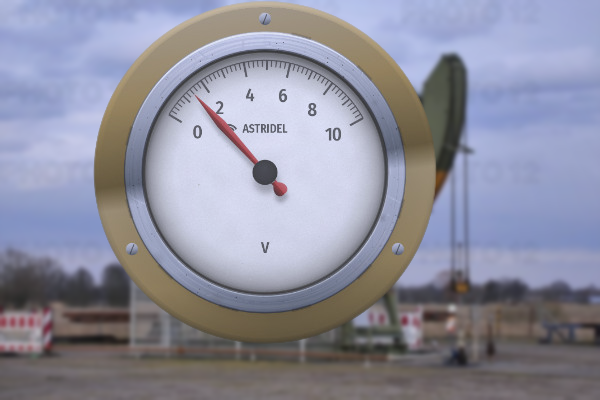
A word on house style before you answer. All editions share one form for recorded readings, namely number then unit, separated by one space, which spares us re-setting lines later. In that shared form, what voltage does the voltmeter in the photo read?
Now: 1.4 V
